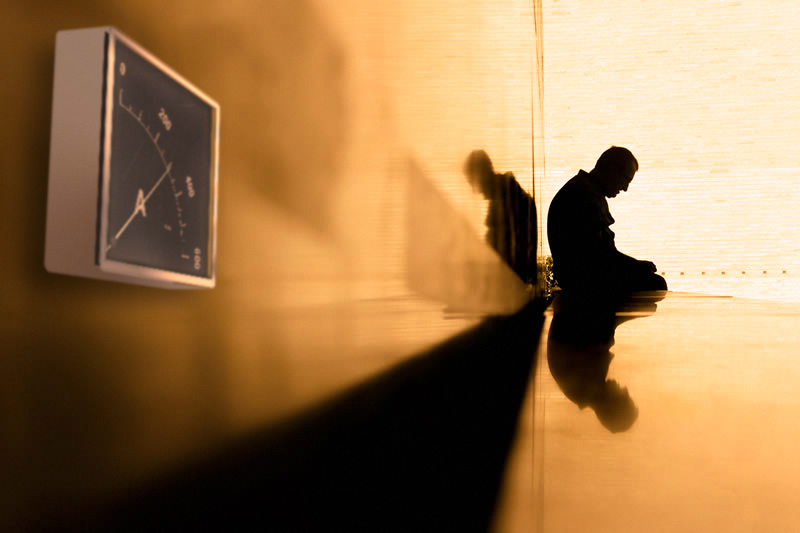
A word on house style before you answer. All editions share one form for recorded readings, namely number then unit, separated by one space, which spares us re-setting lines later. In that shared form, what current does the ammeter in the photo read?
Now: 300 A
